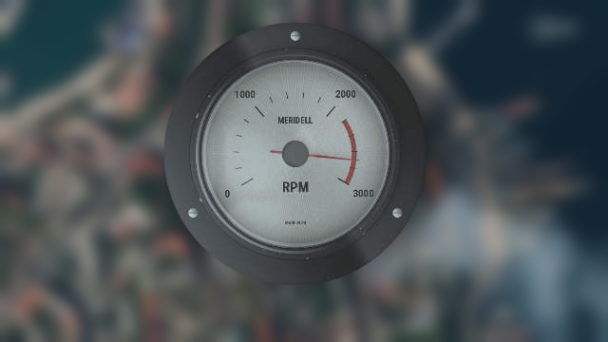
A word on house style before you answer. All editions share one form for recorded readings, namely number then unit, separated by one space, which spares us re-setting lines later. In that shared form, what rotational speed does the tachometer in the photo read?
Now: 2700 rpm
